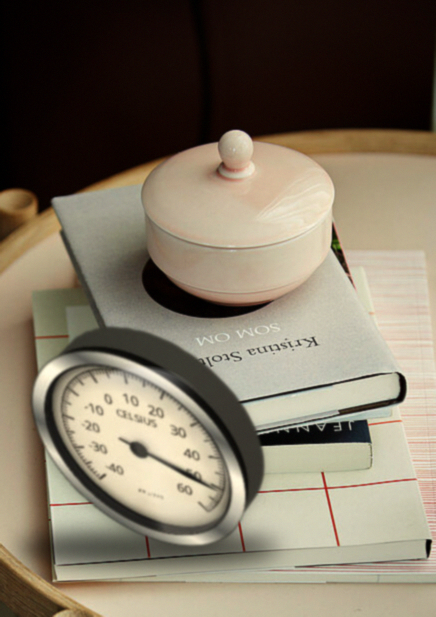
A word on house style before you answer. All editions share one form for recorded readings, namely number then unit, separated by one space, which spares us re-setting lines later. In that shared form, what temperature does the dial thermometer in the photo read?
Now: 50 °C
